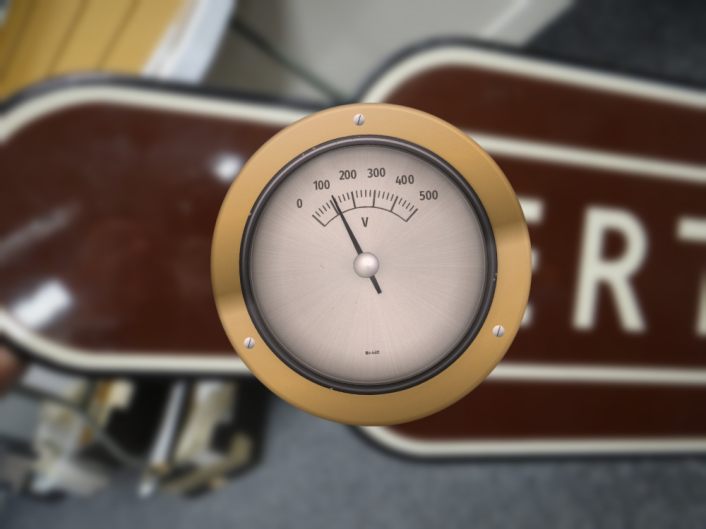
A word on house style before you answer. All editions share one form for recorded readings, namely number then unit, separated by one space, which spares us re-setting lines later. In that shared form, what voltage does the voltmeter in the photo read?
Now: 120 V
